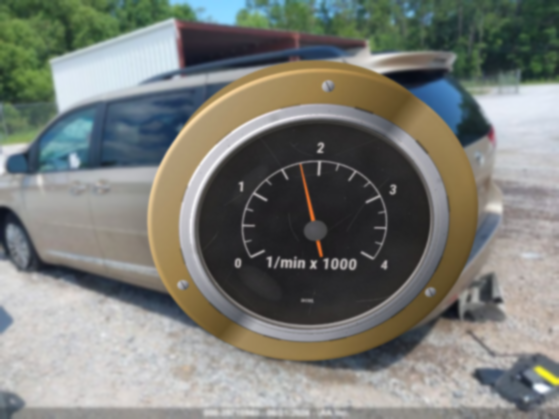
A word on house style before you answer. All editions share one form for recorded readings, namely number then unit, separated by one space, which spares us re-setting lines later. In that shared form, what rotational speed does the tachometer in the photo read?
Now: 1750 rpm
